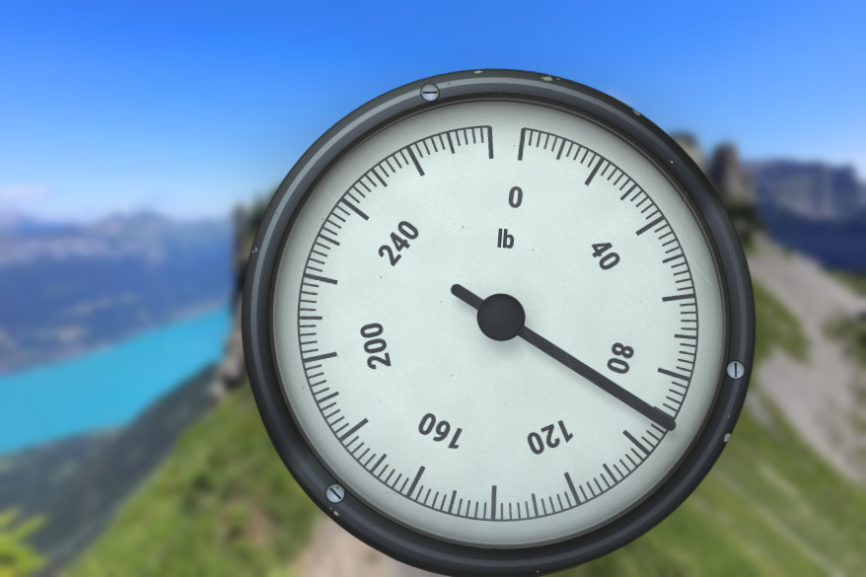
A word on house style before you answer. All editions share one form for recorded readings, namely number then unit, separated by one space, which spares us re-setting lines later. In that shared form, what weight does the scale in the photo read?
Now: 92 lb
